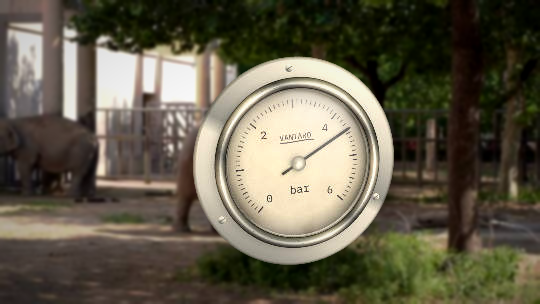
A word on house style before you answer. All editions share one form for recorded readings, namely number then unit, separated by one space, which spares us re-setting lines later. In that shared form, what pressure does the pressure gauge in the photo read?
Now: 4.4 bar
